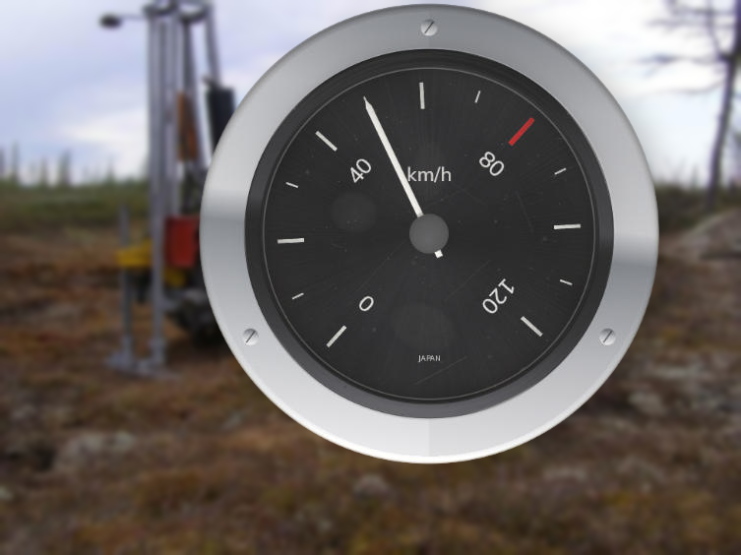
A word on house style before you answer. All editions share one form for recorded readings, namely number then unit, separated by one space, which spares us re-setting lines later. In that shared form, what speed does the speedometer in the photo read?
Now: 50 km/h
